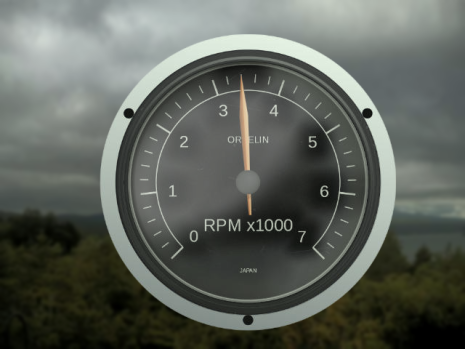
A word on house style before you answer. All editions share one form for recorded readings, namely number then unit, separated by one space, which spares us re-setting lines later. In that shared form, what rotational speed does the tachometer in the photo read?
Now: 3400 rpm
